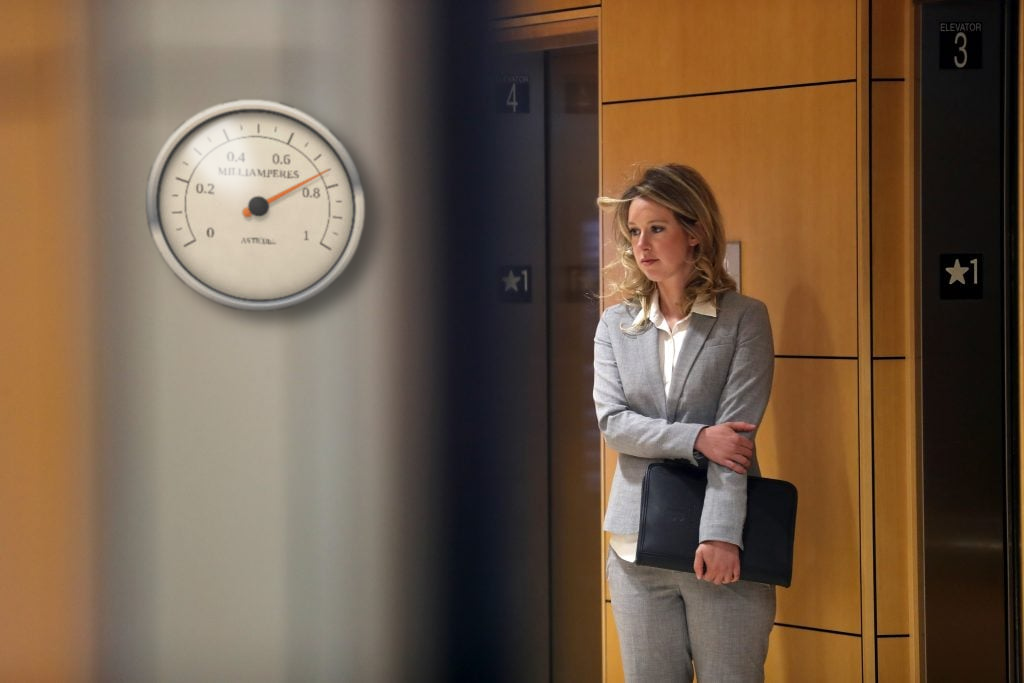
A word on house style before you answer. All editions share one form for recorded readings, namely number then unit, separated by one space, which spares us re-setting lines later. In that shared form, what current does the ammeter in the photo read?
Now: 0.75 mA
